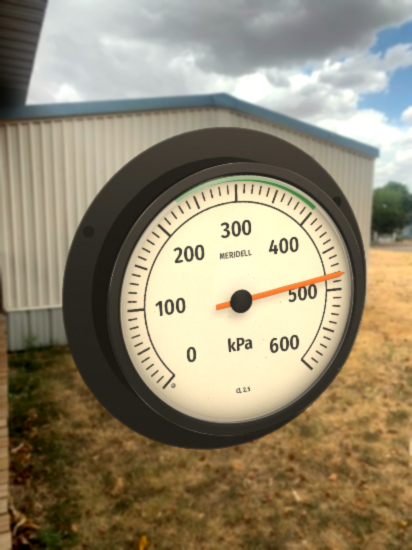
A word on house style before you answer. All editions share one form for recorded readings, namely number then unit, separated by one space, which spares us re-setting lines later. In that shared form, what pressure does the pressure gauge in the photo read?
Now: 480 kPa
